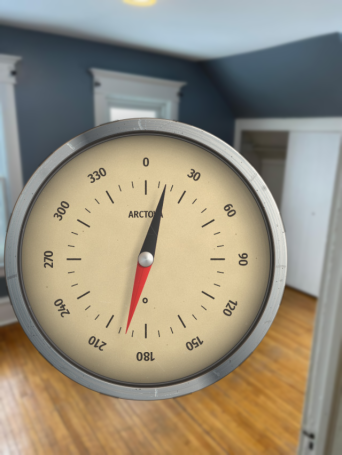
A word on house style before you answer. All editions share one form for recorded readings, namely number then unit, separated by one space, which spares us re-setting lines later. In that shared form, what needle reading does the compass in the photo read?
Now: 195 °
